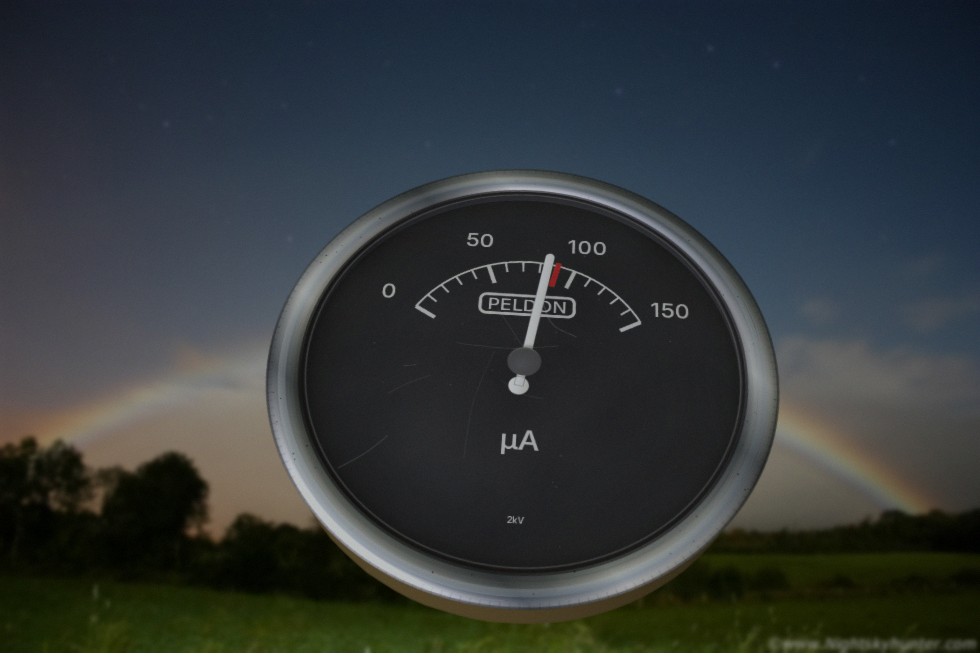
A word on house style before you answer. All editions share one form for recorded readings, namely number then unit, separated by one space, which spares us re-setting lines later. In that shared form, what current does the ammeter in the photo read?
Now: 85 µA
